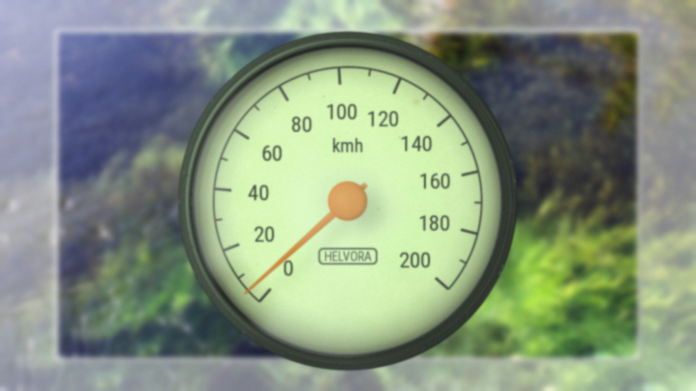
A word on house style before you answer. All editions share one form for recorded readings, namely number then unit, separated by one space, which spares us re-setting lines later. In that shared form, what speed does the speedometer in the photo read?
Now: 5 km/h
